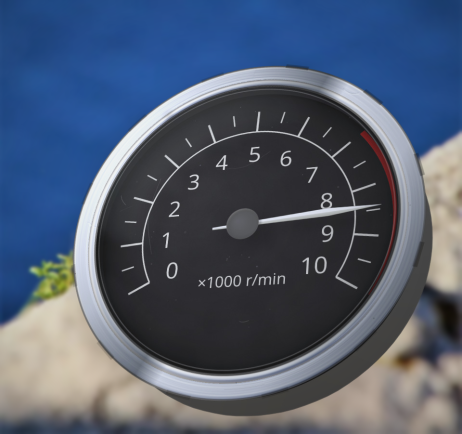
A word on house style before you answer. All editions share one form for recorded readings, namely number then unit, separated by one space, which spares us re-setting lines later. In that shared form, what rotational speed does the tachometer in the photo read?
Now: 8500 rpm
